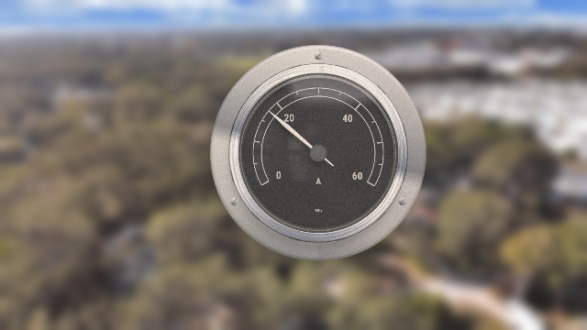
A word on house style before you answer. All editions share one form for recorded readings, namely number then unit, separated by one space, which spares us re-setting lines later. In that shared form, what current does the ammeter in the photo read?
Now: 17.5 A
